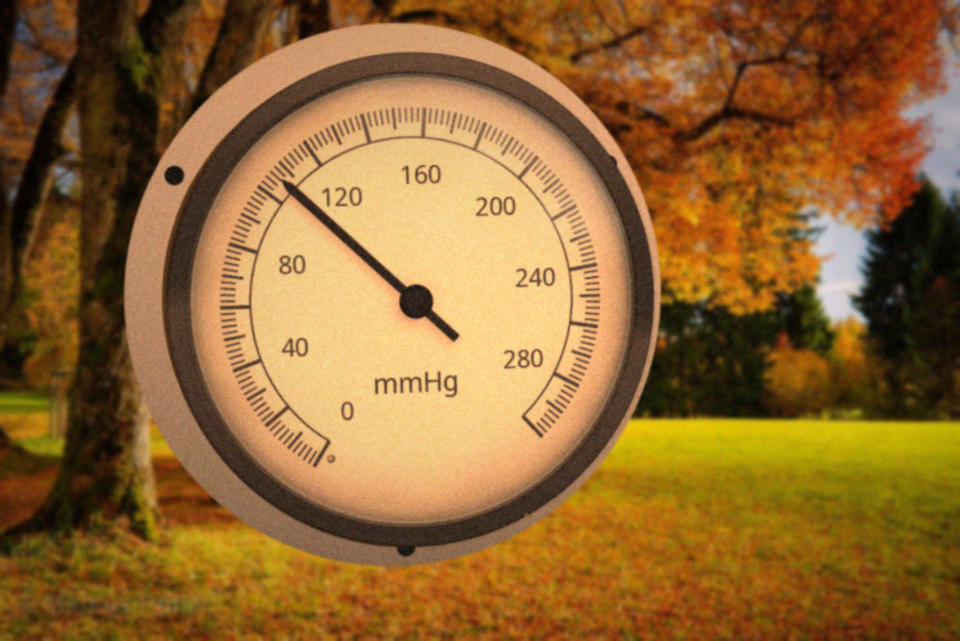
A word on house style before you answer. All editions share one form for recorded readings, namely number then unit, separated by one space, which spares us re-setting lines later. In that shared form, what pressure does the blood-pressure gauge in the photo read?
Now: 106 mmHg
